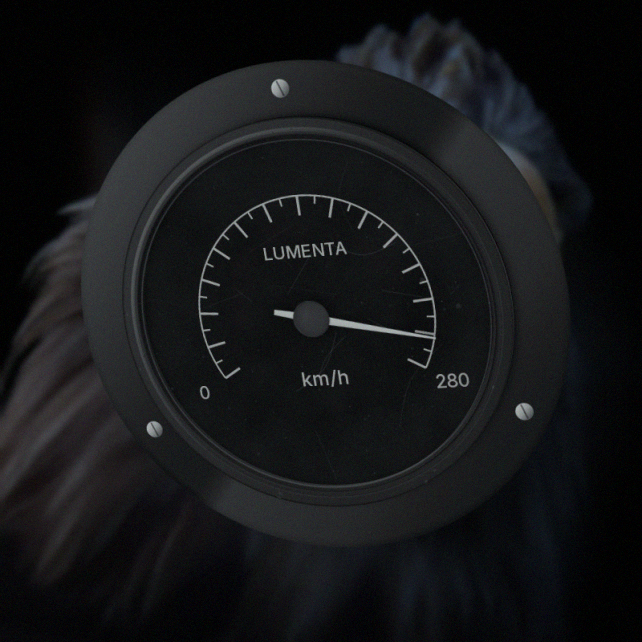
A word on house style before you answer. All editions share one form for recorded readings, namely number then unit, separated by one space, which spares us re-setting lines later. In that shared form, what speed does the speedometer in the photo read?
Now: 260 km/h
